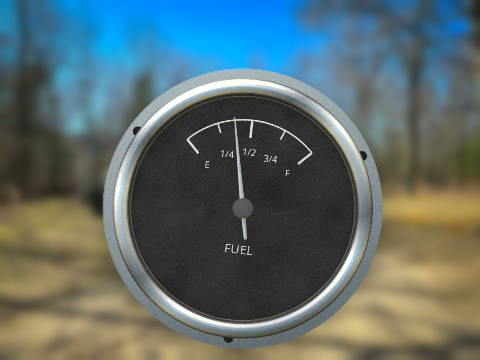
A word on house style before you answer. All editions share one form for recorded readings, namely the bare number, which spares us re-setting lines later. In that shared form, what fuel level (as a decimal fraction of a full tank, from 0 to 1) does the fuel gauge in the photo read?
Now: 0.375
